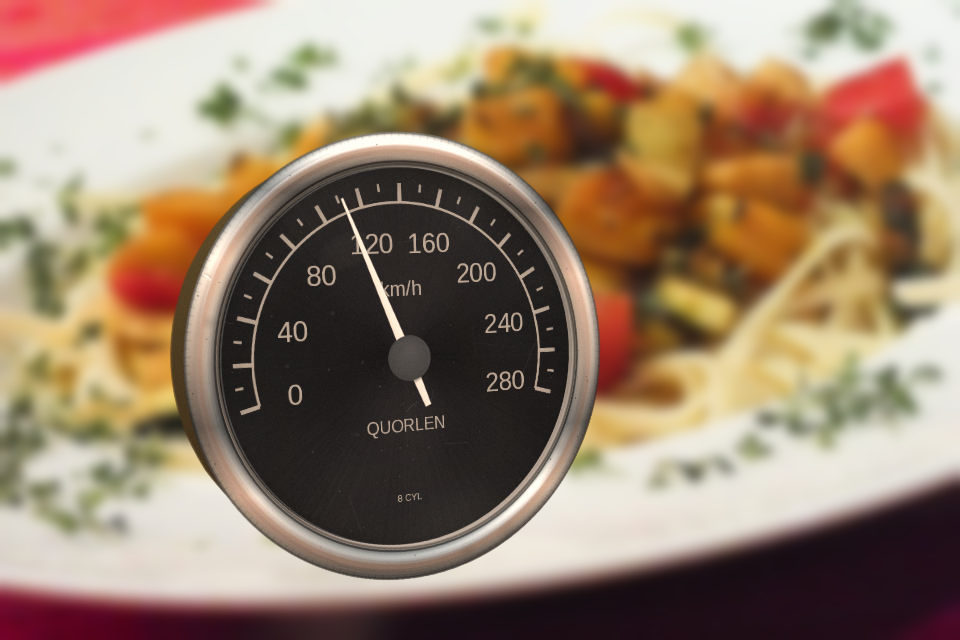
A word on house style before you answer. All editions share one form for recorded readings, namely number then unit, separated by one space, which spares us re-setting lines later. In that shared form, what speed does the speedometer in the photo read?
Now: 110 km/h
